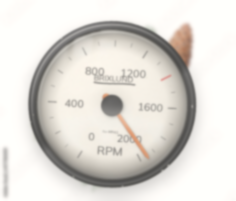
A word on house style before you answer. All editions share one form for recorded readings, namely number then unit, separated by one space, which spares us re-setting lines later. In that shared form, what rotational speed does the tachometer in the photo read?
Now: 1950 rpm
